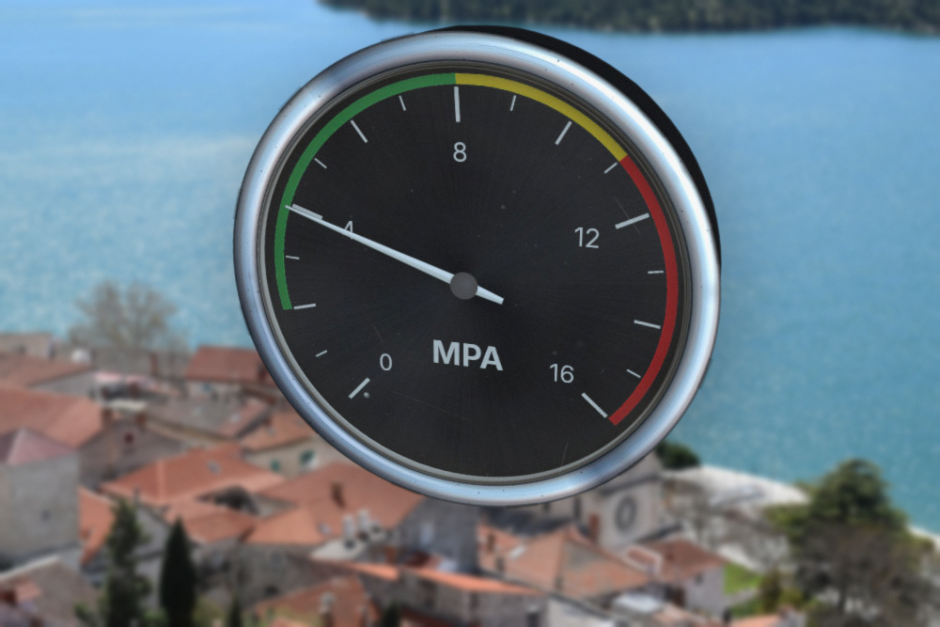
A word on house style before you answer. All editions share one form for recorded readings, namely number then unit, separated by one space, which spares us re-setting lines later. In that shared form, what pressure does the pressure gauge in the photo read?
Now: 4 MPa
